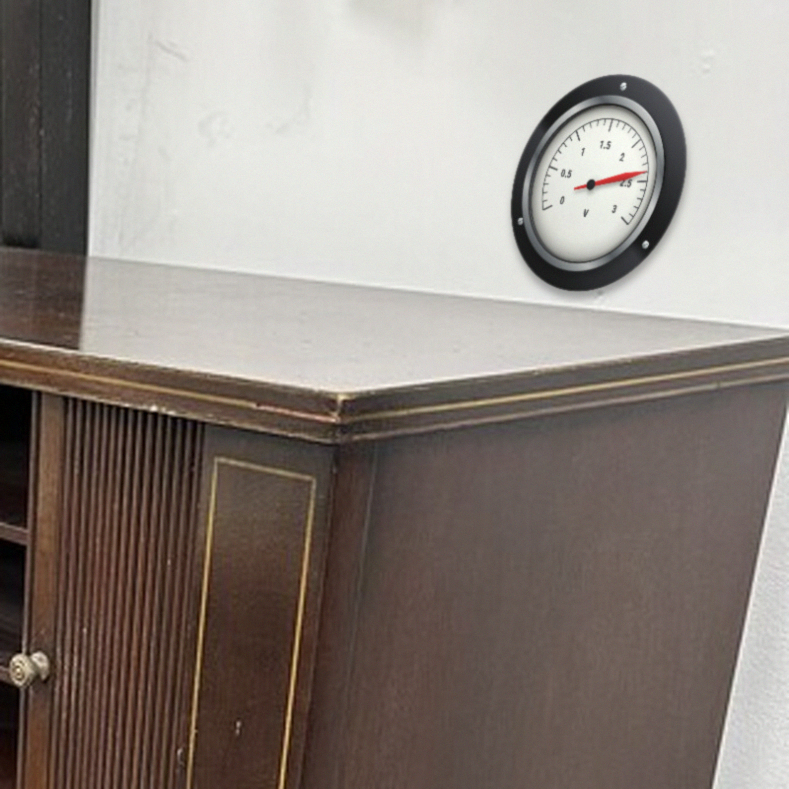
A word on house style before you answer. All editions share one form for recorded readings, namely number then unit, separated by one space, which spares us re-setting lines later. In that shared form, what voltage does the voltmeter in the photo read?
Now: 2.4 V
